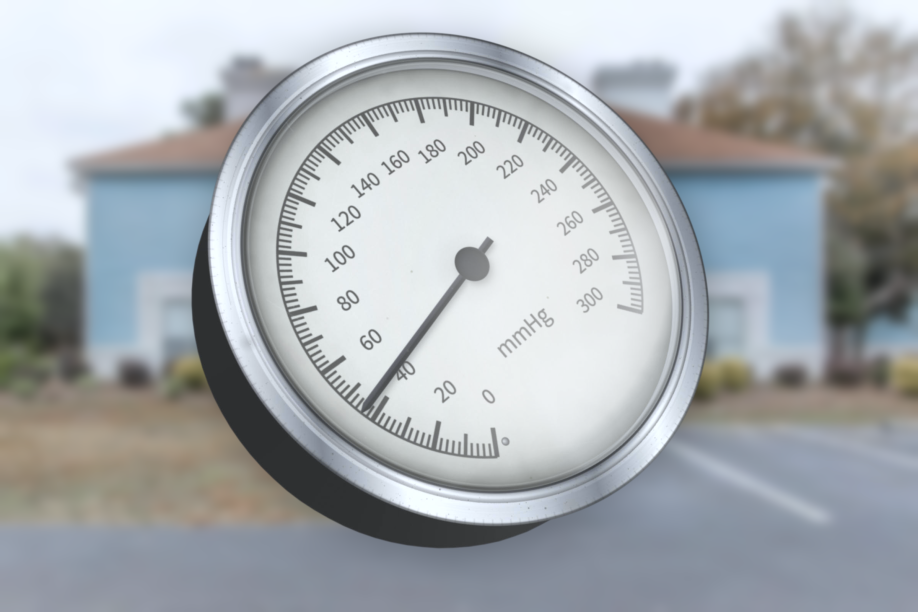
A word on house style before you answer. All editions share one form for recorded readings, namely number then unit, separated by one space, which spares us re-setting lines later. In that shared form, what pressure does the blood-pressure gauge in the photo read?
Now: 44 mmHg
